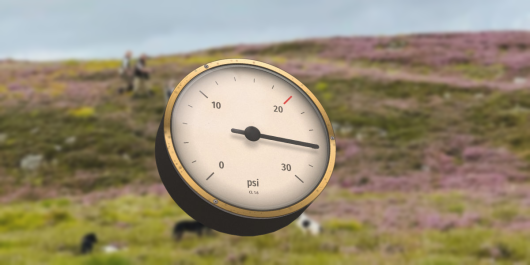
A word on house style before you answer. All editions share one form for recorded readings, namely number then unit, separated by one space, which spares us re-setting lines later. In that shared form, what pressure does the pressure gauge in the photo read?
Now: 26 psi
